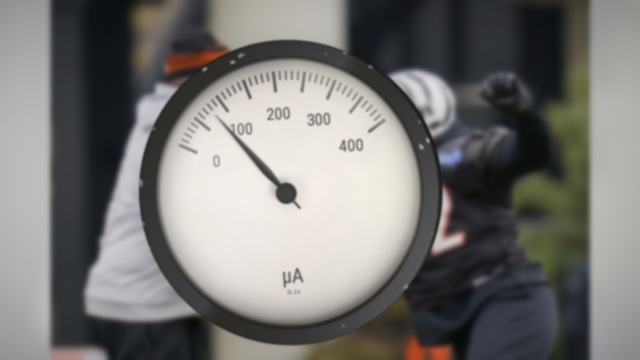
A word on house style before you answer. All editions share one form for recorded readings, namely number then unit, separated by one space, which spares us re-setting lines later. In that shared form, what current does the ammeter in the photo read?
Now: 80 µA
